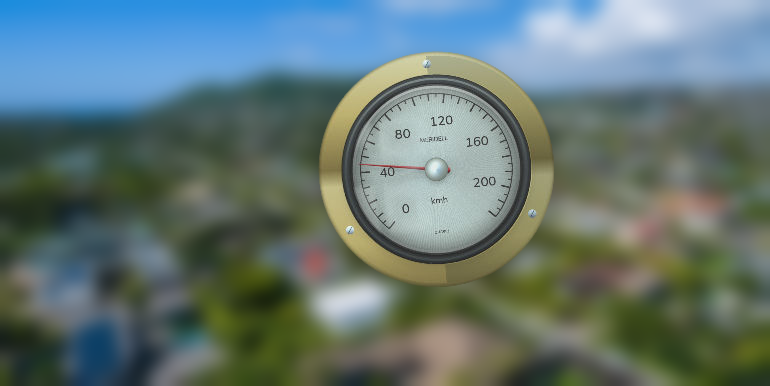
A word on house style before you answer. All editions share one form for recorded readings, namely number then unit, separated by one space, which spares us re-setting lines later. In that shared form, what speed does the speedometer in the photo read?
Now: 45 km/h
